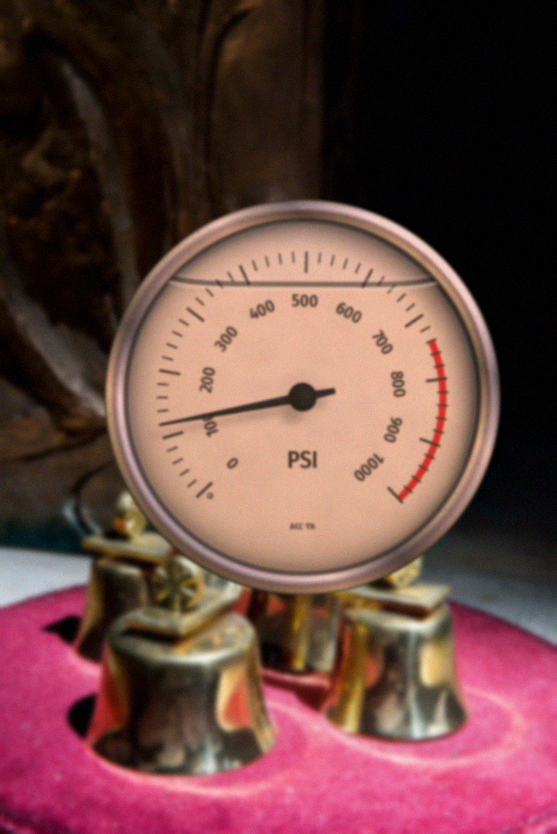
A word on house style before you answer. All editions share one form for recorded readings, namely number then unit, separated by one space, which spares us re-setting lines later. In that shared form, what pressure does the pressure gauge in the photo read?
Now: 120 psi
